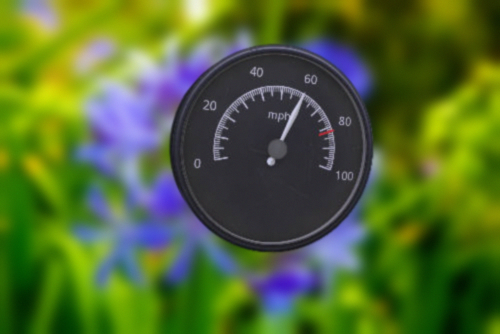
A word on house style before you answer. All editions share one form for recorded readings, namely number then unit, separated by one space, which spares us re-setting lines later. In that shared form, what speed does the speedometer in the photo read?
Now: 60 mph
